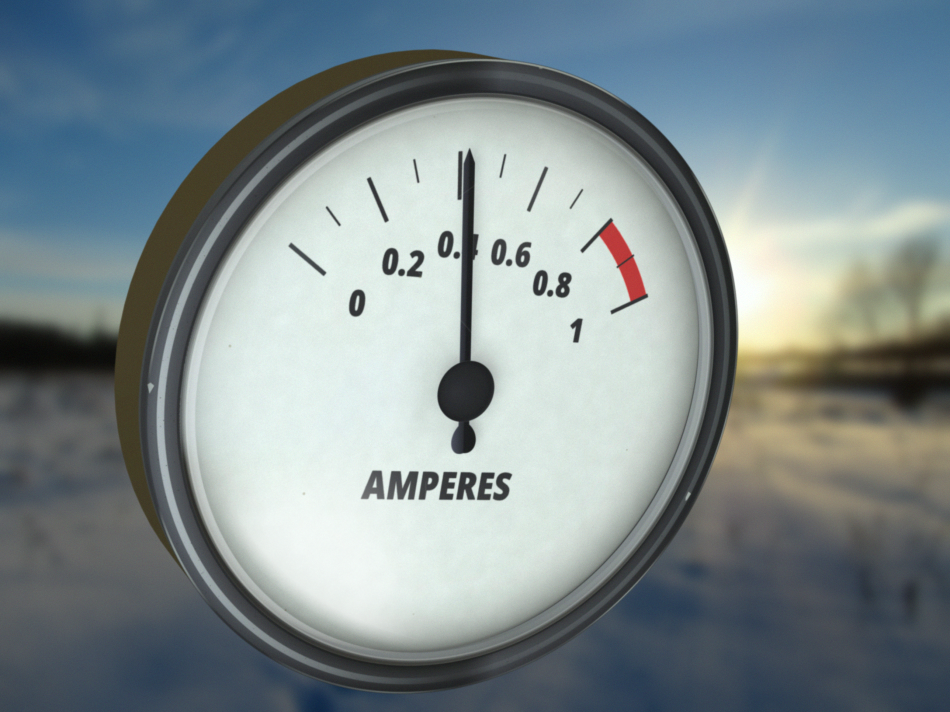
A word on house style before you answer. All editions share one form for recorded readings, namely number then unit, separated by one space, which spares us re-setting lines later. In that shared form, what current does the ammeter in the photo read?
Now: 0.4 A
